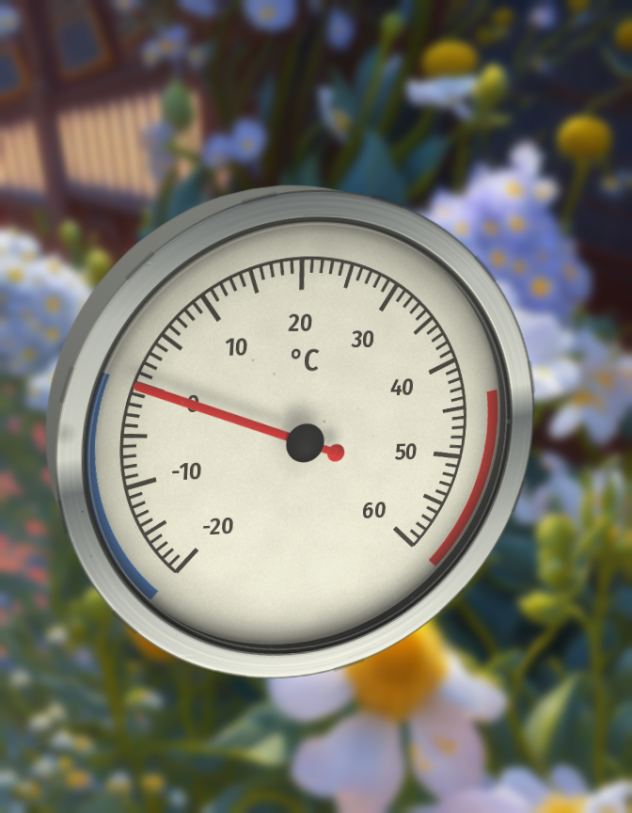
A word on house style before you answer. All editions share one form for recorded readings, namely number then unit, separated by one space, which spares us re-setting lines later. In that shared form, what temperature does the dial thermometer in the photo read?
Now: 0 °C
